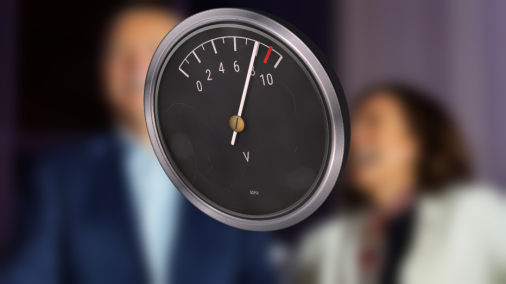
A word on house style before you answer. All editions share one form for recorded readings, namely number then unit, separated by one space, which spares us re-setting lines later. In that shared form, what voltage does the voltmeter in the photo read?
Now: 8 V
